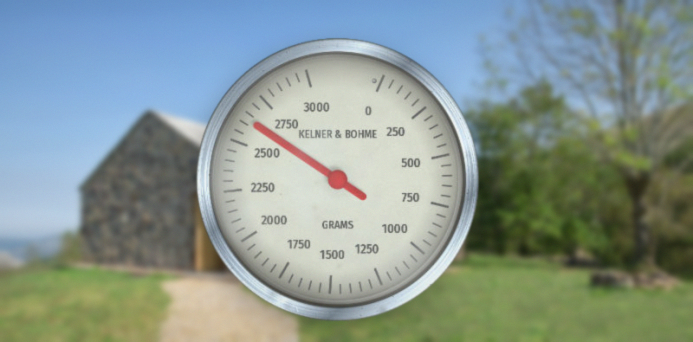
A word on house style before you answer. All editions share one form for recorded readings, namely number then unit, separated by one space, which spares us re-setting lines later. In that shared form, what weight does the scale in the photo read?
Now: 2625 g
